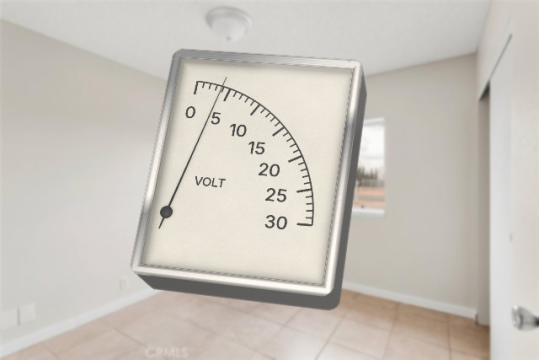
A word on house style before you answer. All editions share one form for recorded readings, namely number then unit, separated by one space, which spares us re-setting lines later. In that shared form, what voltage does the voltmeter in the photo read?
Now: 4 V
